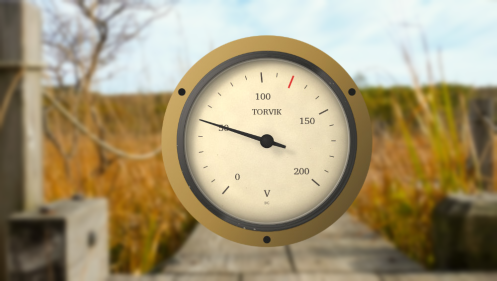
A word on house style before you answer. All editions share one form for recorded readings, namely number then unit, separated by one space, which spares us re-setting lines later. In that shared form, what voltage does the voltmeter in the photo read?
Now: 50 V
